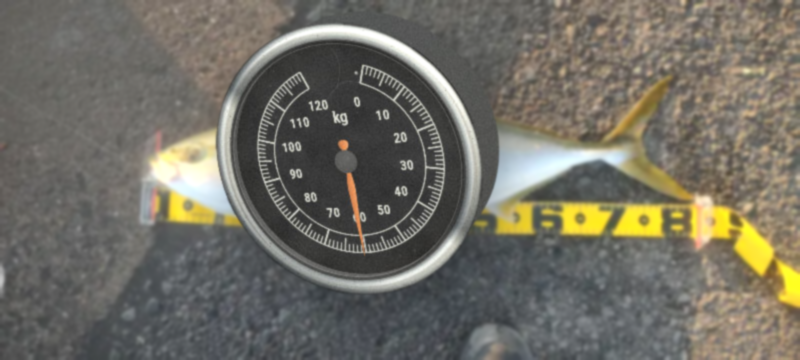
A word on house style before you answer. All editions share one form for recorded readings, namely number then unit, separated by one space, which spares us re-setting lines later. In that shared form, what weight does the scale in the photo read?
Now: 60 kg
